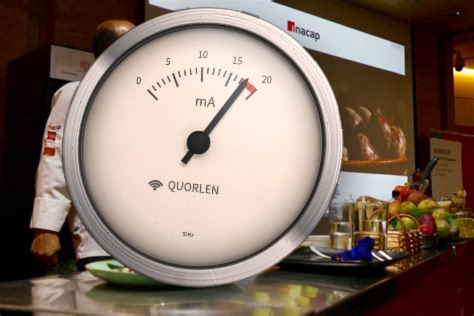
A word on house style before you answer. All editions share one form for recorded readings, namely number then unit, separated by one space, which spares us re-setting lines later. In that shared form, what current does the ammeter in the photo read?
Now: 18 mA
